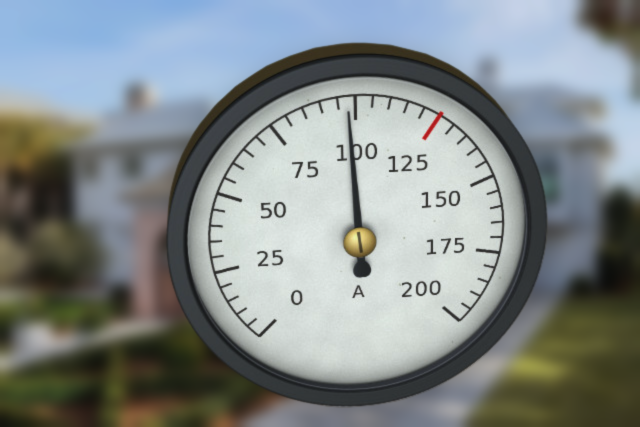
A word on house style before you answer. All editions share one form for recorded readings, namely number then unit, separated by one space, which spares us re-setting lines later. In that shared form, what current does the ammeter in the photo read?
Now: 97.5 A
